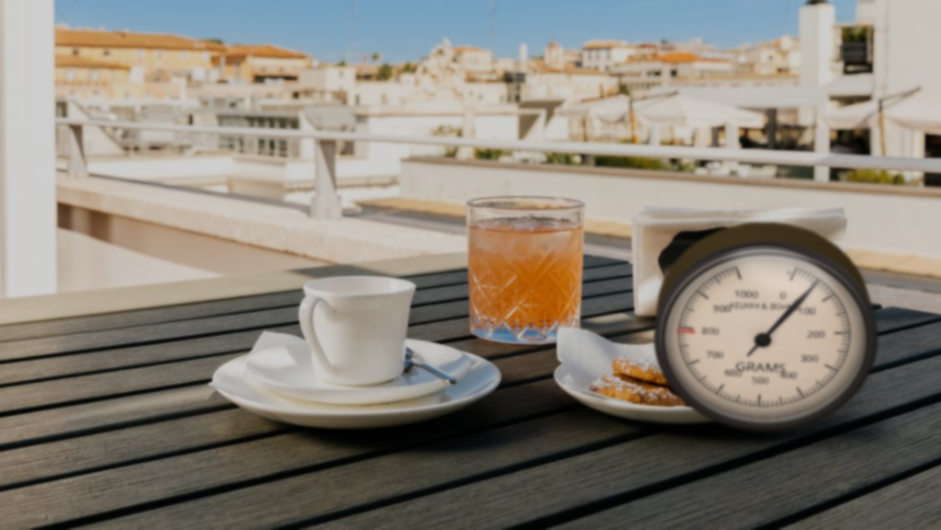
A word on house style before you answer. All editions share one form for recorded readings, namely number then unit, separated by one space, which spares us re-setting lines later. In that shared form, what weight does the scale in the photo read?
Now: 50 g
